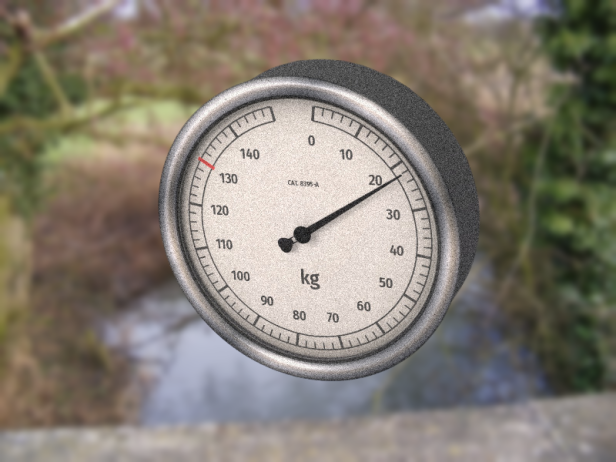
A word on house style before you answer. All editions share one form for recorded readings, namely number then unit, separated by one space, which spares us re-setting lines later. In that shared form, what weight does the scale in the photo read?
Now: 22 kg
